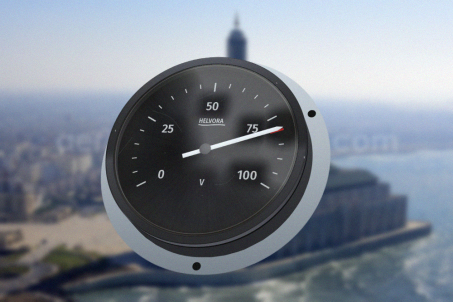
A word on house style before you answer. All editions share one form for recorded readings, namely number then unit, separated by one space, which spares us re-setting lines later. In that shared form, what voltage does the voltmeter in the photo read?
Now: 80 V
